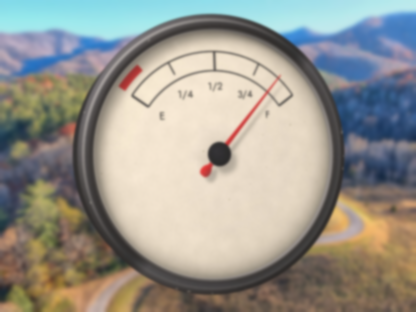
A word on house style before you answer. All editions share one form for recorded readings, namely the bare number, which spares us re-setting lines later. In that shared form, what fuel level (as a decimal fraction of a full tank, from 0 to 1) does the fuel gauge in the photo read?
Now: 0.875
